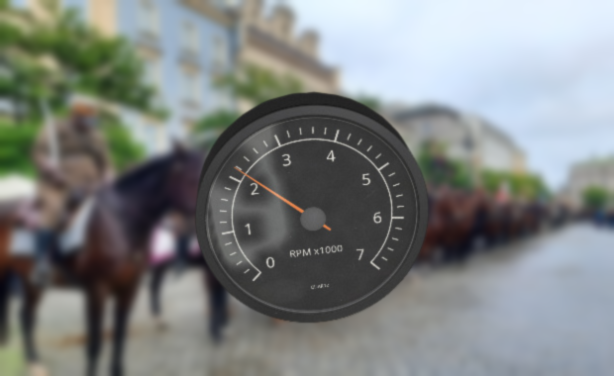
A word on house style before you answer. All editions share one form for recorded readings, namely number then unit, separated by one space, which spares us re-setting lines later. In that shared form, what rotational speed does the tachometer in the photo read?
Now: 2200 rpm
